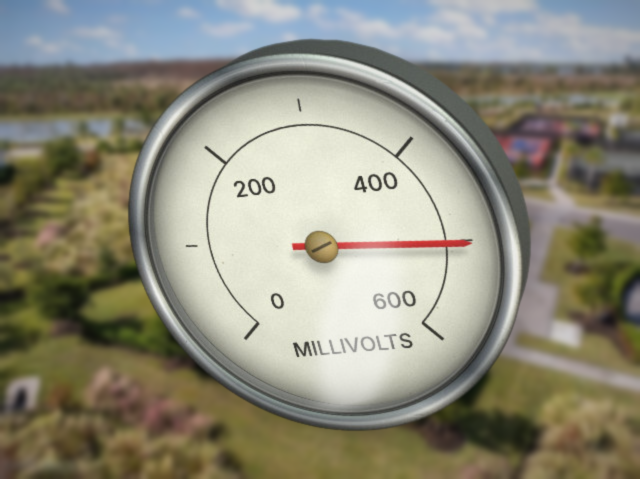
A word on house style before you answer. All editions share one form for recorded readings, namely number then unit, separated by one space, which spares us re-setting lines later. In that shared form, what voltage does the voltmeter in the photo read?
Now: 500 mV
